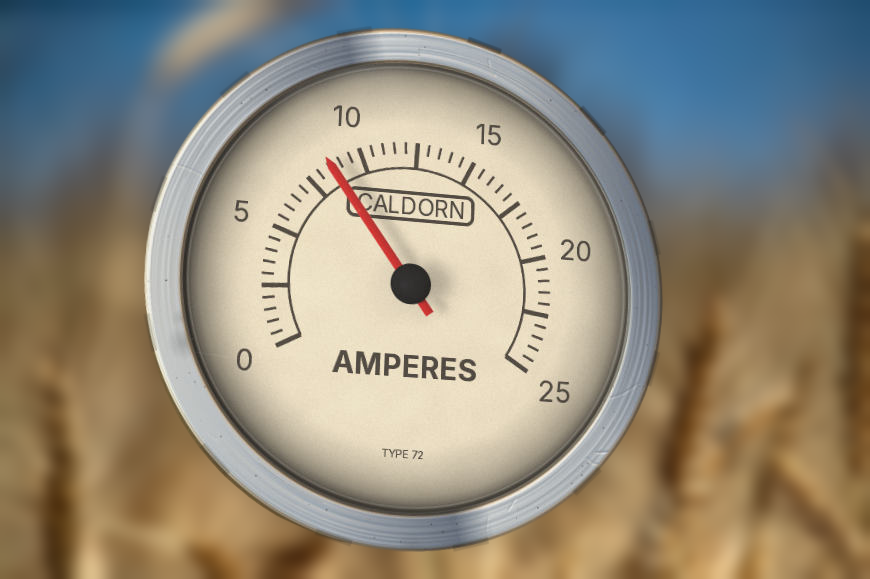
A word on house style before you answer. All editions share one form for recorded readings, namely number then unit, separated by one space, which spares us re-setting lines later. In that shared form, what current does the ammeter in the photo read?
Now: 8.5 A
